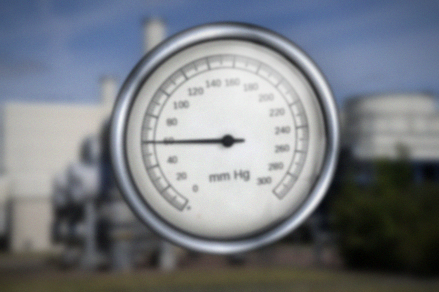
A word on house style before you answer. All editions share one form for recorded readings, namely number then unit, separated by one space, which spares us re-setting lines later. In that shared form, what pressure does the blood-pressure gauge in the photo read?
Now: 60 mmHg
